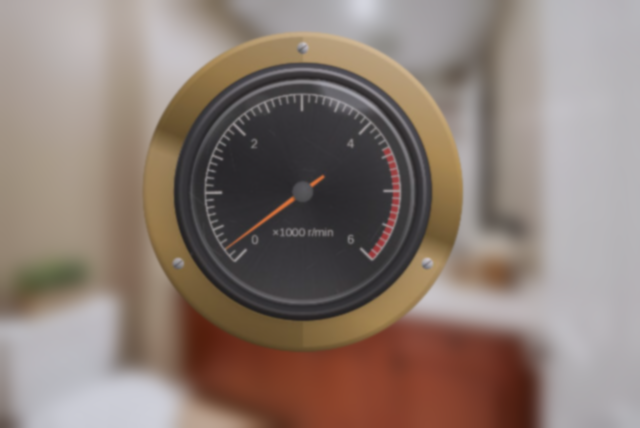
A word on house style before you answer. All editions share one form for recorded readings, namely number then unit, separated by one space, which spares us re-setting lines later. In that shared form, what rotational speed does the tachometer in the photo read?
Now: 200 rpm
